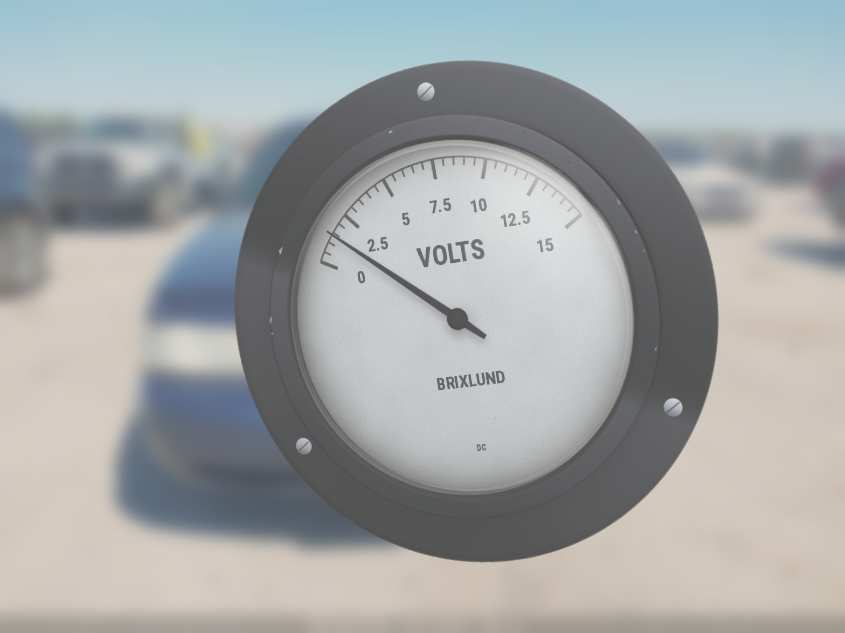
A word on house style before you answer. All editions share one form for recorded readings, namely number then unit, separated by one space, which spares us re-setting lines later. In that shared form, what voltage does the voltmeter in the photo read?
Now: 1.5 V
